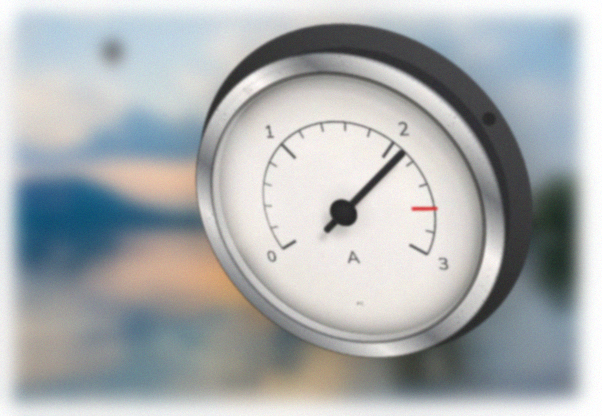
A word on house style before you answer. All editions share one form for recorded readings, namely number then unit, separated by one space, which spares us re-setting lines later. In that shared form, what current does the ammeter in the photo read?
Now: 2.1 A
